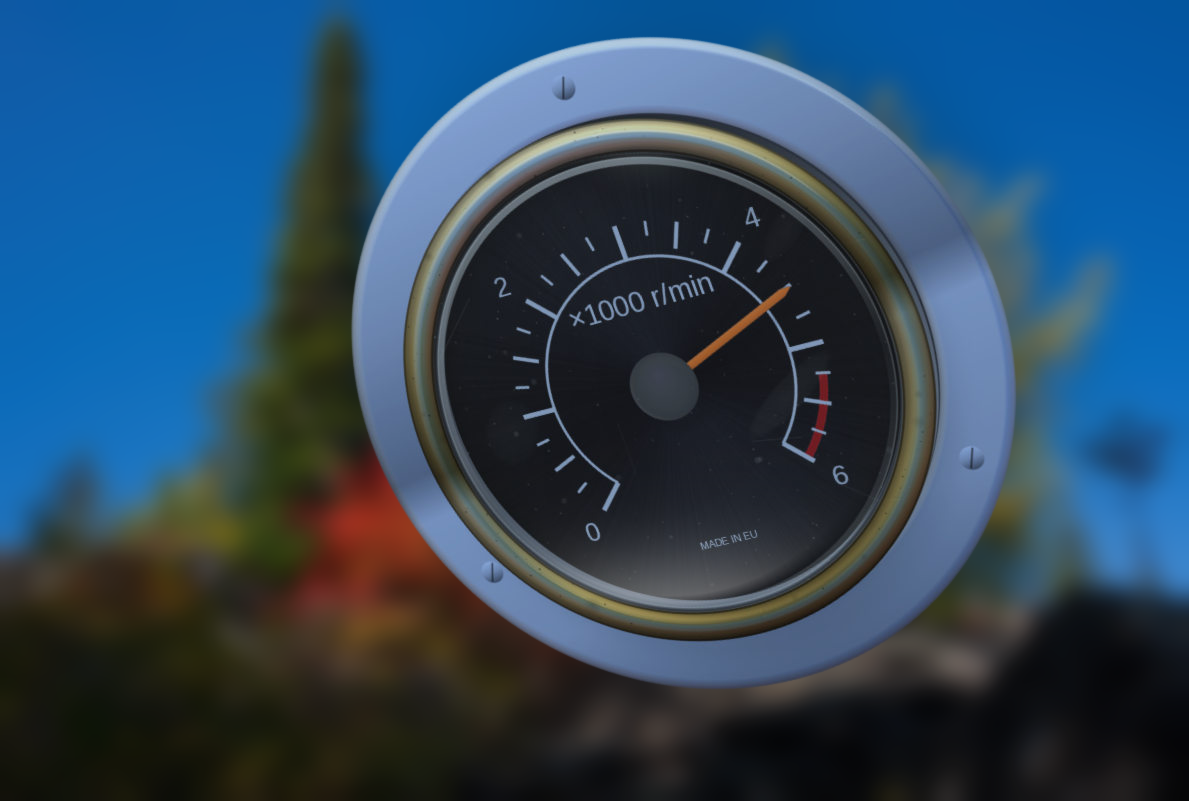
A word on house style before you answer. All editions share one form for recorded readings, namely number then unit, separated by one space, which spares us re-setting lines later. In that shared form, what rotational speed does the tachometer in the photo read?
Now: 4500 rpm
